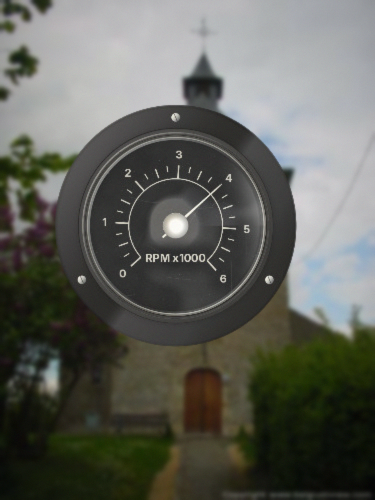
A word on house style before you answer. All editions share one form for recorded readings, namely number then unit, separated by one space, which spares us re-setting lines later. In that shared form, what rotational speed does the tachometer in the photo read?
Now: 4000 rpm
